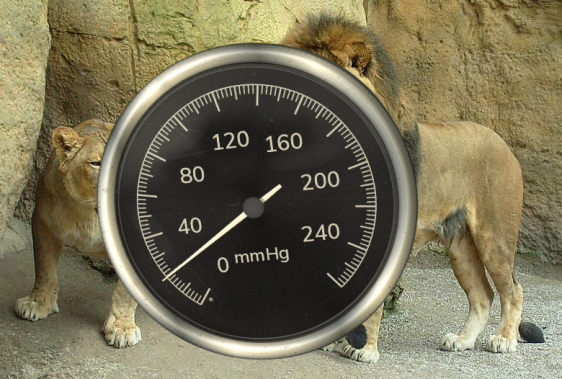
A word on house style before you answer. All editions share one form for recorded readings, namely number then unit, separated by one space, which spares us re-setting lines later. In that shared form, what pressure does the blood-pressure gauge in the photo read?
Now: 20 mmHg
